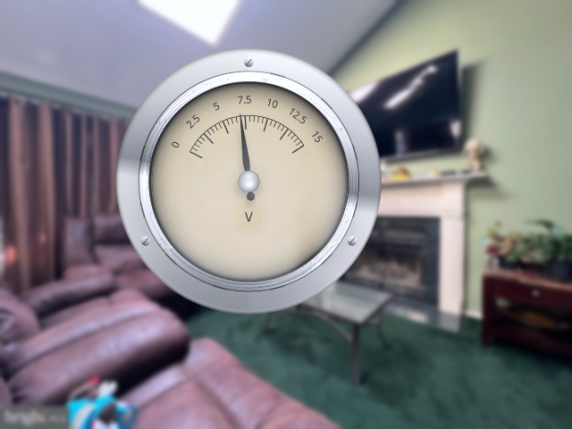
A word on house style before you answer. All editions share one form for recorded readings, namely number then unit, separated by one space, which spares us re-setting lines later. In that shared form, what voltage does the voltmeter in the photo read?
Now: 7 V
